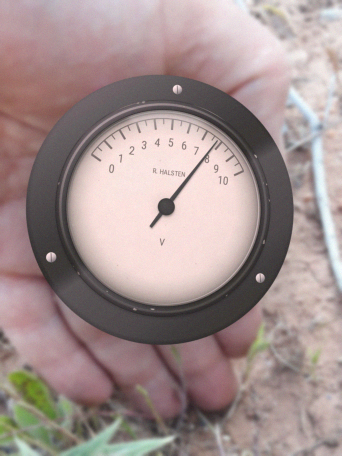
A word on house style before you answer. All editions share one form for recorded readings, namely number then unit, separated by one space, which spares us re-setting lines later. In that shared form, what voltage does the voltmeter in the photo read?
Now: 7.75 V
